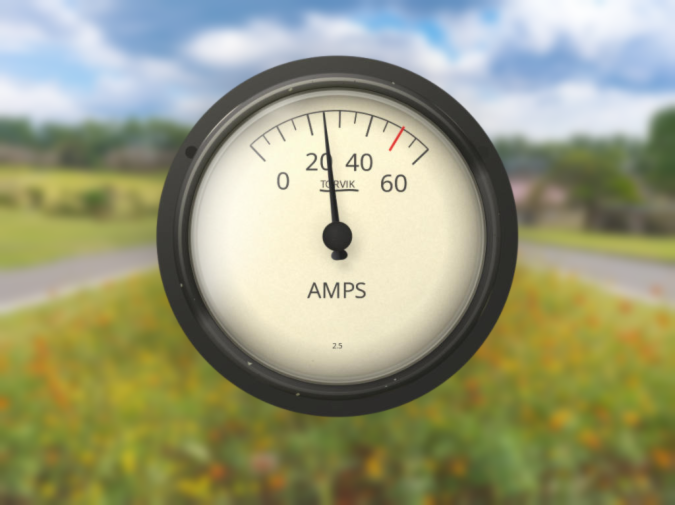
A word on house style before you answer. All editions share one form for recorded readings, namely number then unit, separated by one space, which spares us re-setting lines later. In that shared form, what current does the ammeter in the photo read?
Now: 25 A
